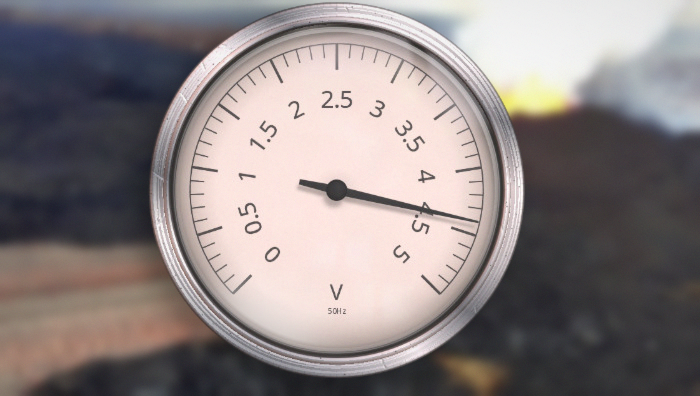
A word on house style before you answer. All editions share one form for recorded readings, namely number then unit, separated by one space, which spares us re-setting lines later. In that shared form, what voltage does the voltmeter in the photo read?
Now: 4.4 V
